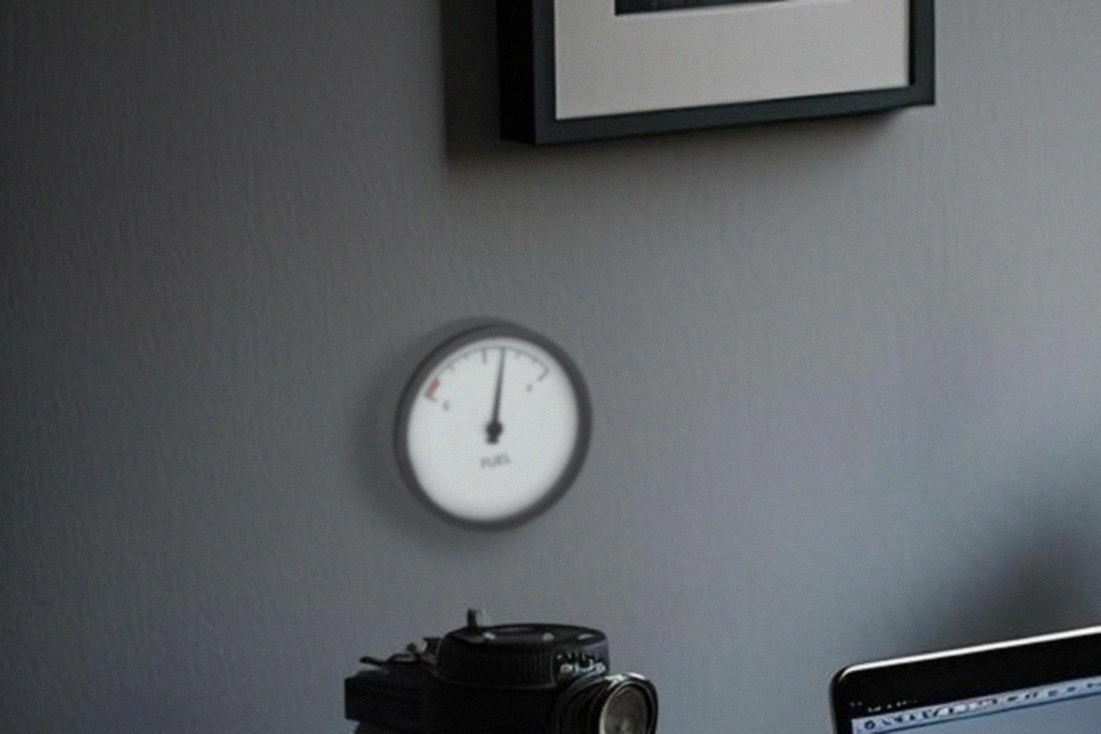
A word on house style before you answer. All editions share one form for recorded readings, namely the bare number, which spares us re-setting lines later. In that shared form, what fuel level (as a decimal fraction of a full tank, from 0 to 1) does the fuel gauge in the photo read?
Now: 0.625
